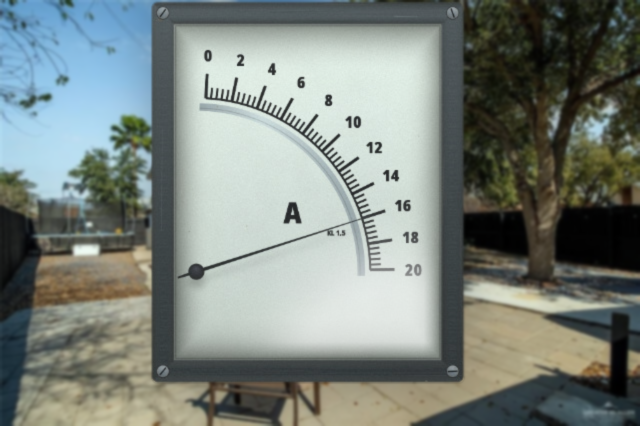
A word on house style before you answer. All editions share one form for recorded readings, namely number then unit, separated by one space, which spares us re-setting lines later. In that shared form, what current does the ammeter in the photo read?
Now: 16 A
